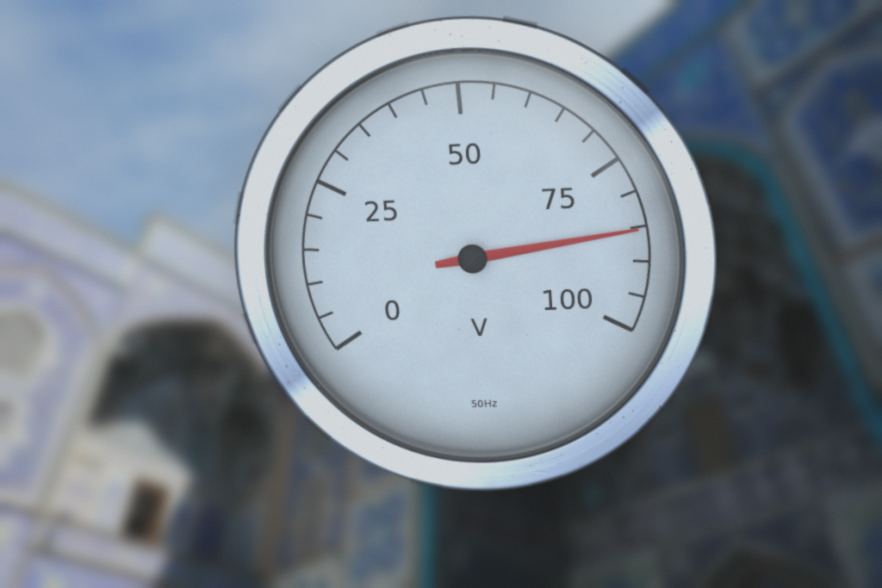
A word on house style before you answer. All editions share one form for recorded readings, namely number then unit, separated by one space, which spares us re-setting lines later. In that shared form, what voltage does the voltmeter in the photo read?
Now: 85 V
